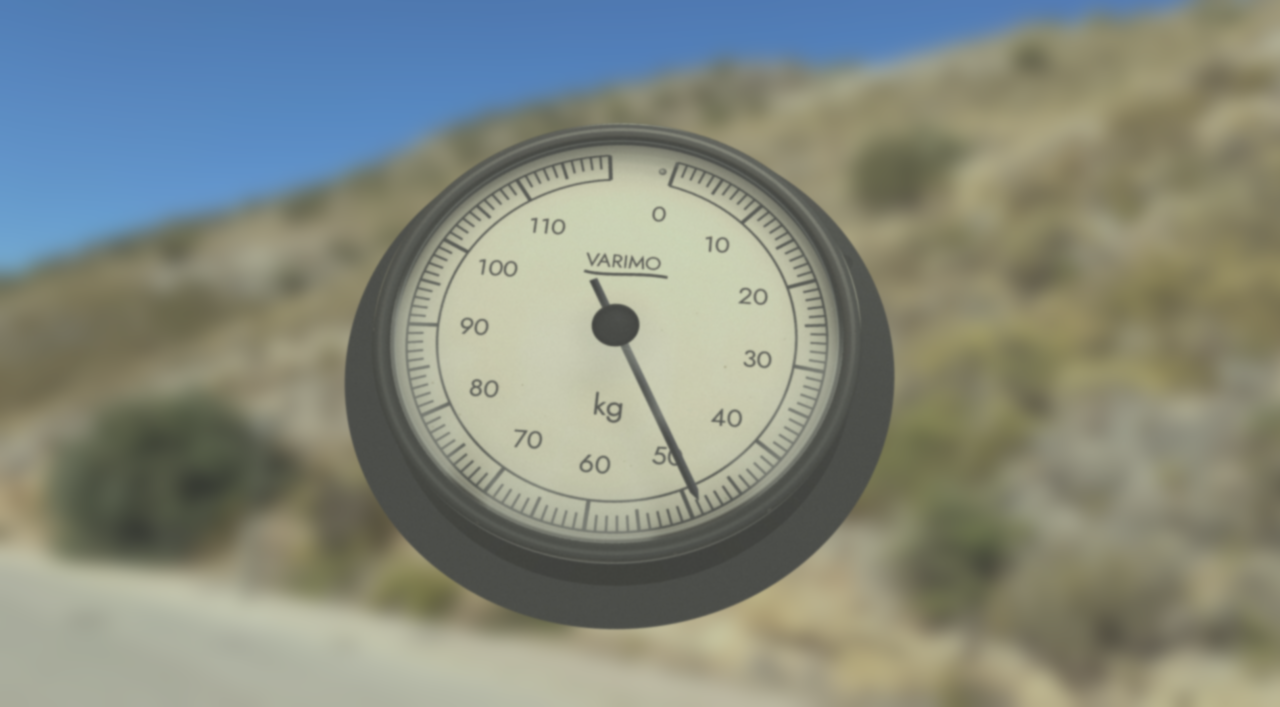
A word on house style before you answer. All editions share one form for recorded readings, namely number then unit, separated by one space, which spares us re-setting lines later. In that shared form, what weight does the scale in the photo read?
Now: 49 kg
